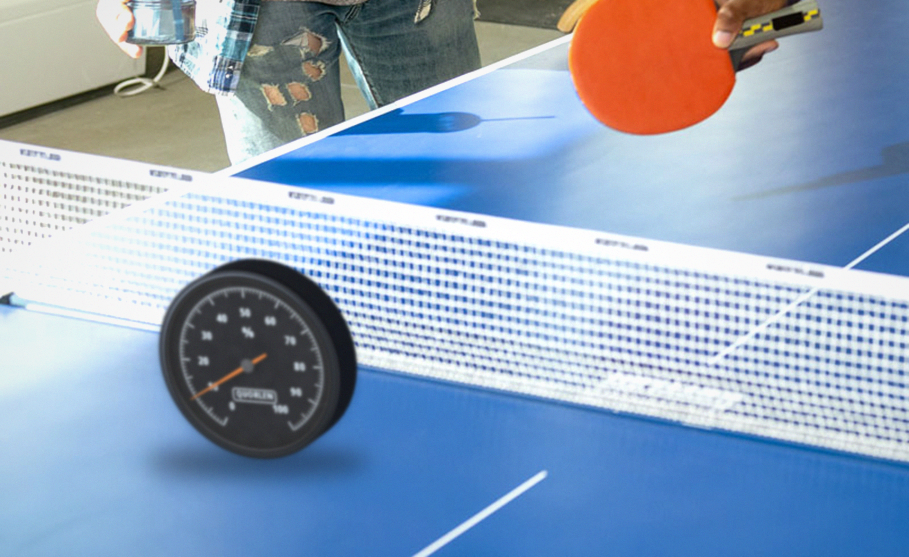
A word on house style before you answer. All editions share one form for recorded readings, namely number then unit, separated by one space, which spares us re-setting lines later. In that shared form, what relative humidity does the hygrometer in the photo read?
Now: 10 %
